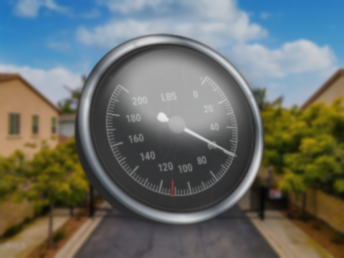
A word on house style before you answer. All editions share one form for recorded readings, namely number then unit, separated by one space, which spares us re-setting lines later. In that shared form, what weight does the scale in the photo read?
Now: 60 lb
